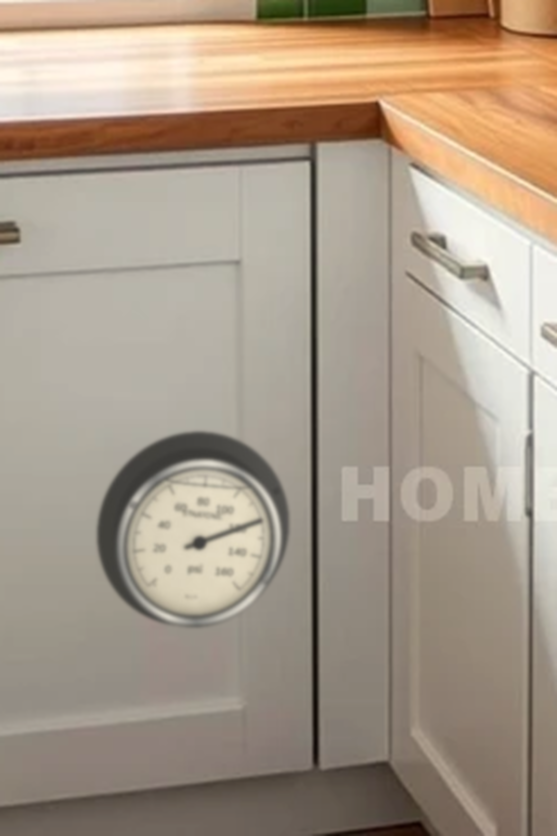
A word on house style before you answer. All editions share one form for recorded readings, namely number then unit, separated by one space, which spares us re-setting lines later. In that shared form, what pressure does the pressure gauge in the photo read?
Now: 120 psi
